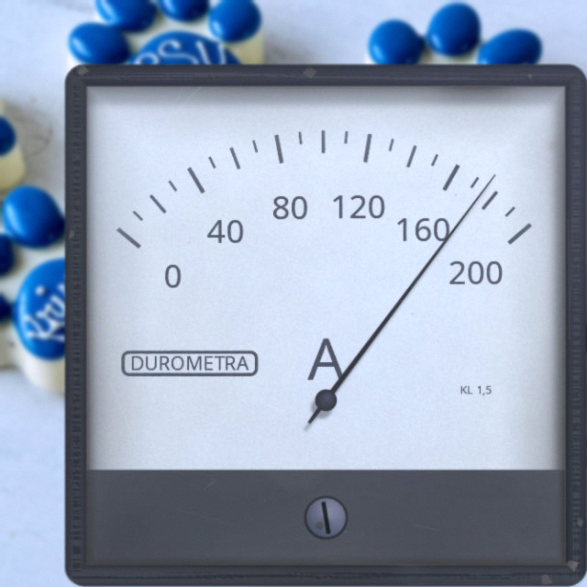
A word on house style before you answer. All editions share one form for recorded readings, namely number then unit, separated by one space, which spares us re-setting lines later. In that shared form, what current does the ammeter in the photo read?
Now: 175 A
